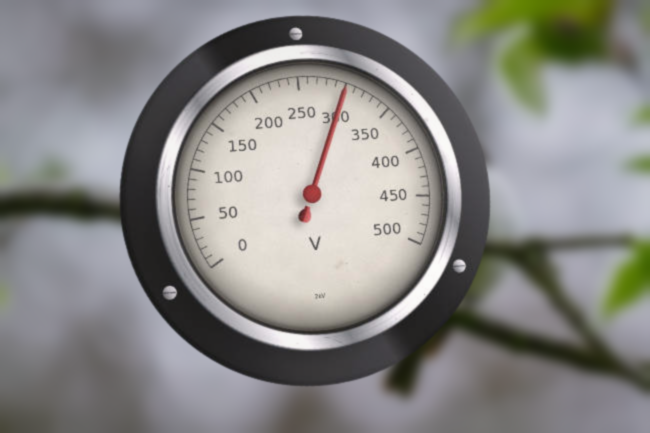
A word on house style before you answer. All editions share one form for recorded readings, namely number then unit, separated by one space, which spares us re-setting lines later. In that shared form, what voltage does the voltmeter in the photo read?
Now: 300 V
